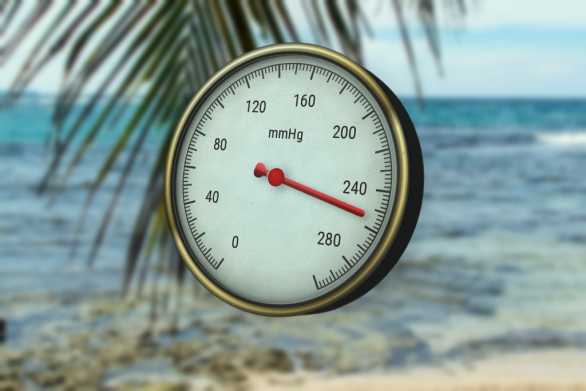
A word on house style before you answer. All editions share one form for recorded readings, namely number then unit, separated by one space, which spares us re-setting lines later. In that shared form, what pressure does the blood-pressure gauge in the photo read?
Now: 254 mmHg
